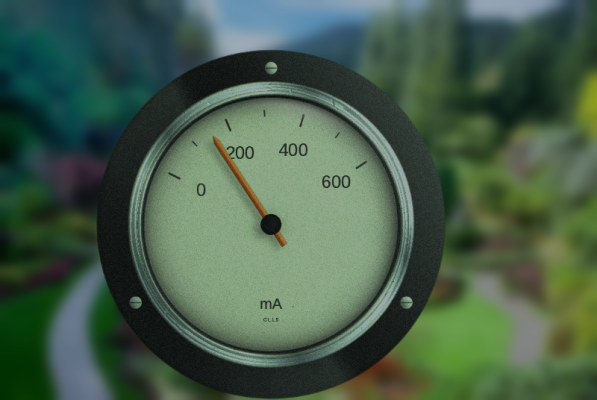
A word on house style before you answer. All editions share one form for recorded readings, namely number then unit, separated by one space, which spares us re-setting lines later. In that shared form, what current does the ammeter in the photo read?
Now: 150 mA
